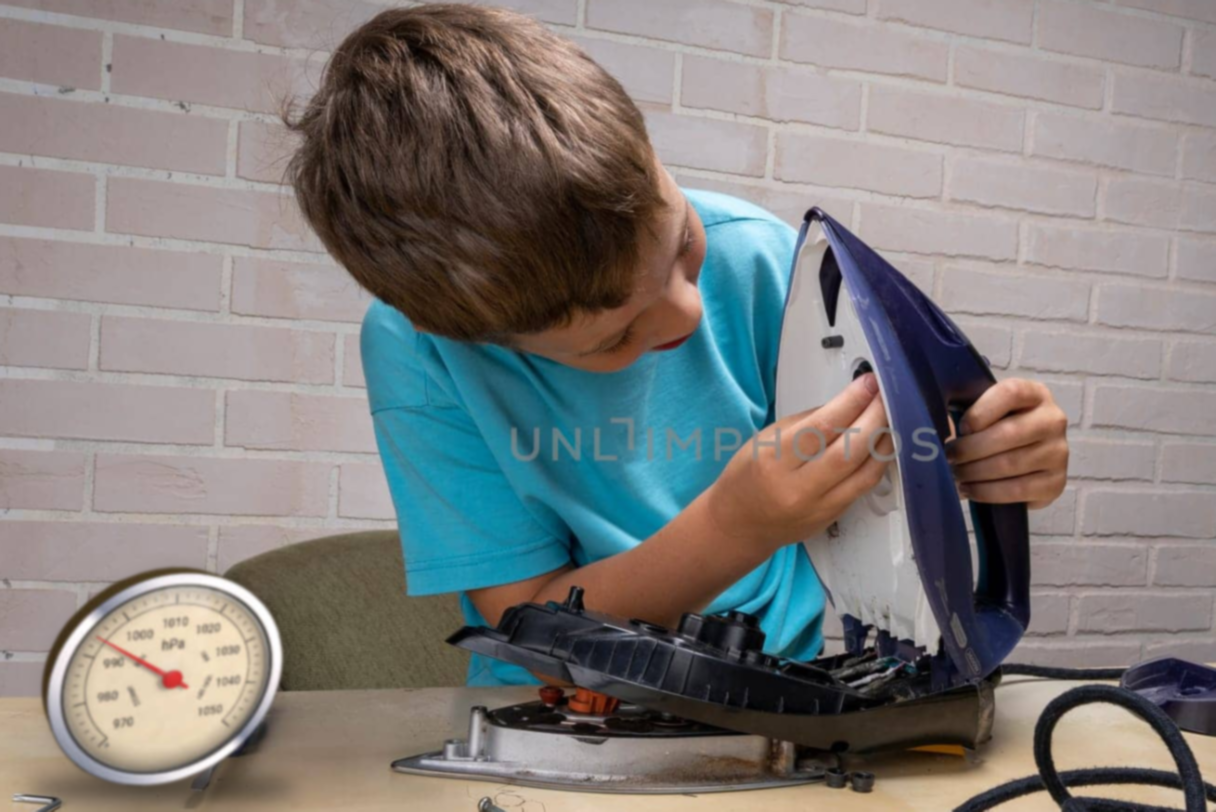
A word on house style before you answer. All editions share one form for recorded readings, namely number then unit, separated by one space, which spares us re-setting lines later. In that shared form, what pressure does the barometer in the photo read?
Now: 994 hPa
